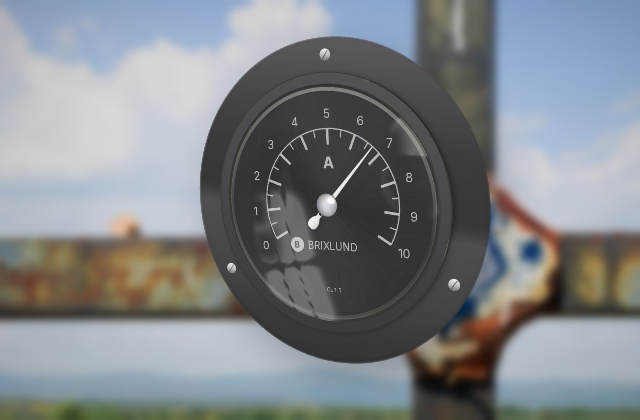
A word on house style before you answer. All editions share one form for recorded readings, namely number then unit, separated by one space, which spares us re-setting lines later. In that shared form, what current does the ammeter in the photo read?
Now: 6.75 A
